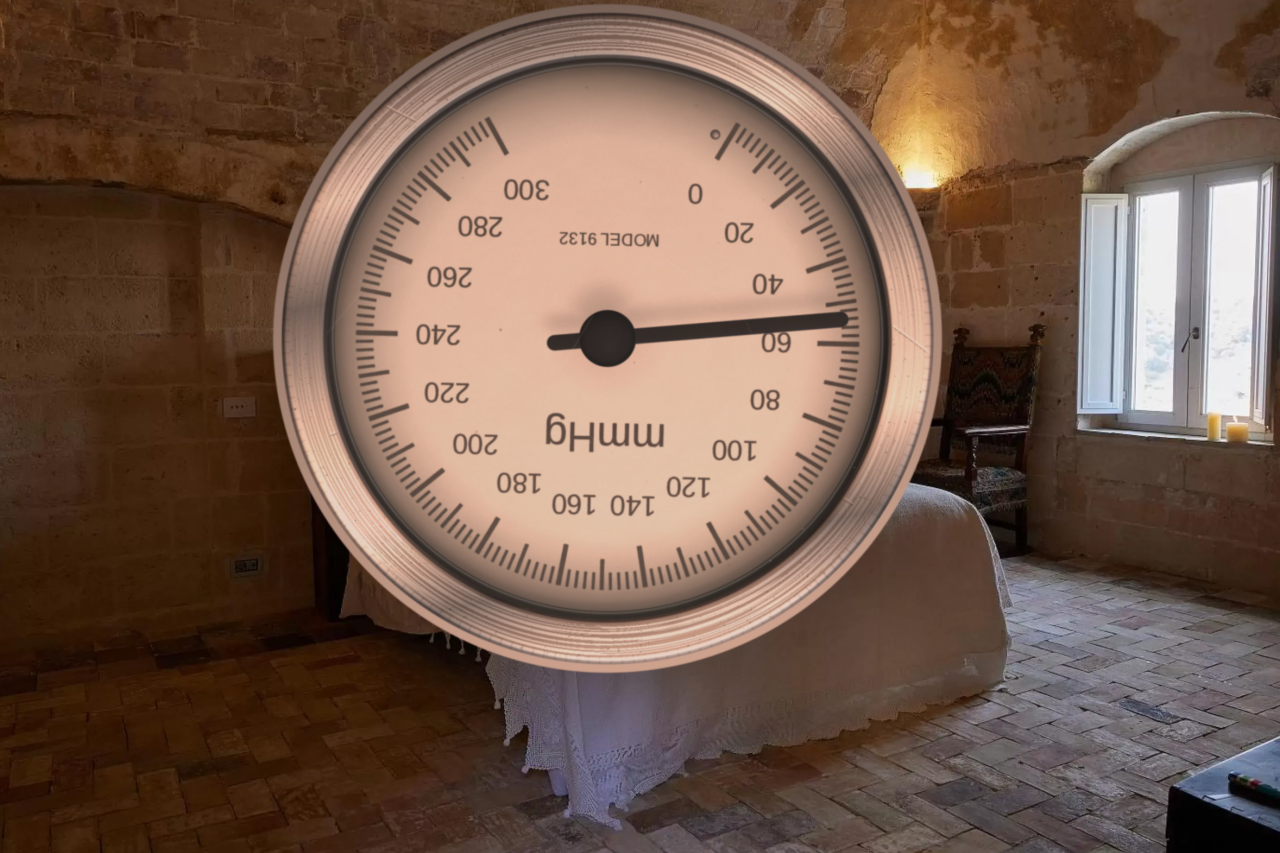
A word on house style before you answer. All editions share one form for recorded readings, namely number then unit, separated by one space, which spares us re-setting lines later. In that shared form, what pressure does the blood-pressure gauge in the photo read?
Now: 54 mmHg
